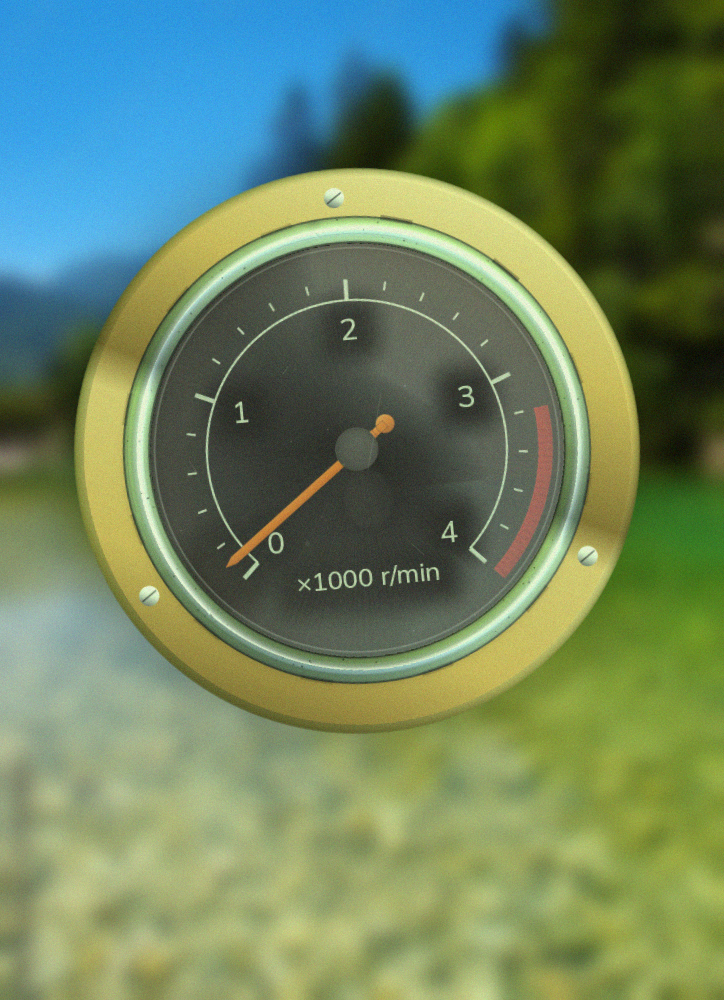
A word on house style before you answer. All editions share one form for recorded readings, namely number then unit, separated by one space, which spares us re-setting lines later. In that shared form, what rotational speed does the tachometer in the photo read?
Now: 100 rpm
